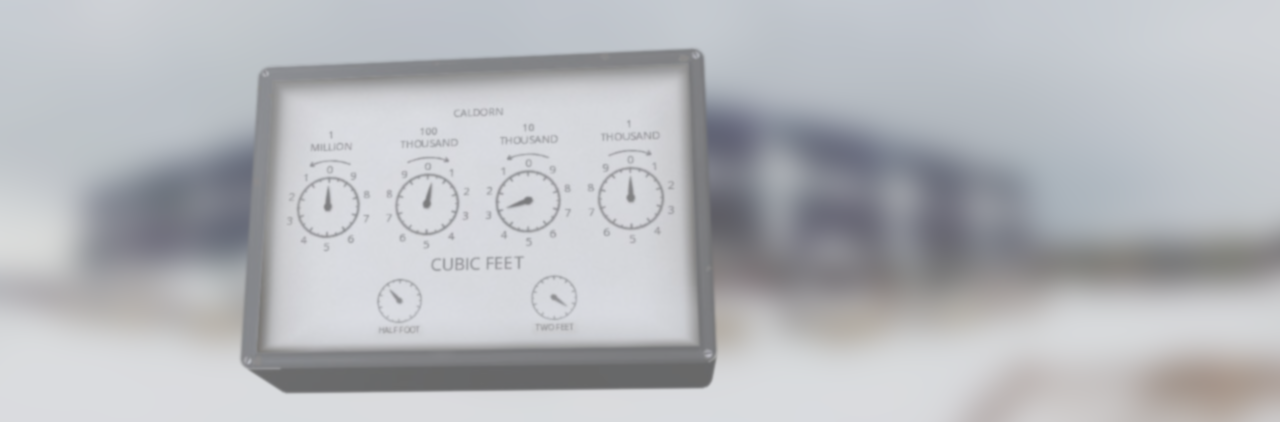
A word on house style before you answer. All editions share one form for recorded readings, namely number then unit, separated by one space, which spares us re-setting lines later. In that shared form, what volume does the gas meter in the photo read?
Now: 3000 ft³
